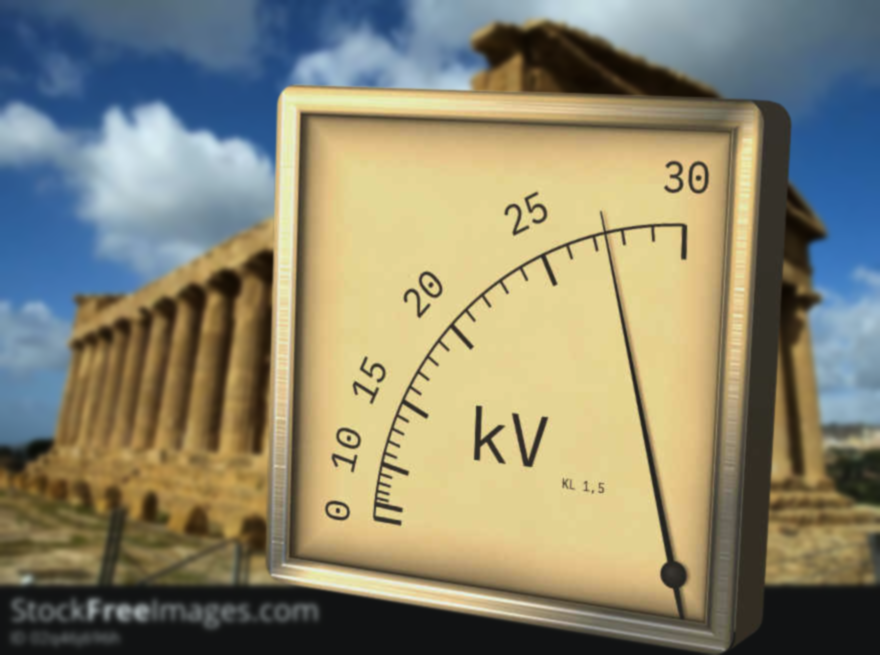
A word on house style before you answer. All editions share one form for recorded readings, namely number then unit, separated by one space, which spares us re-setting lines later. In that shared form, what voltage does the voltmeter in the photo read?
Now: 27.5 kV
